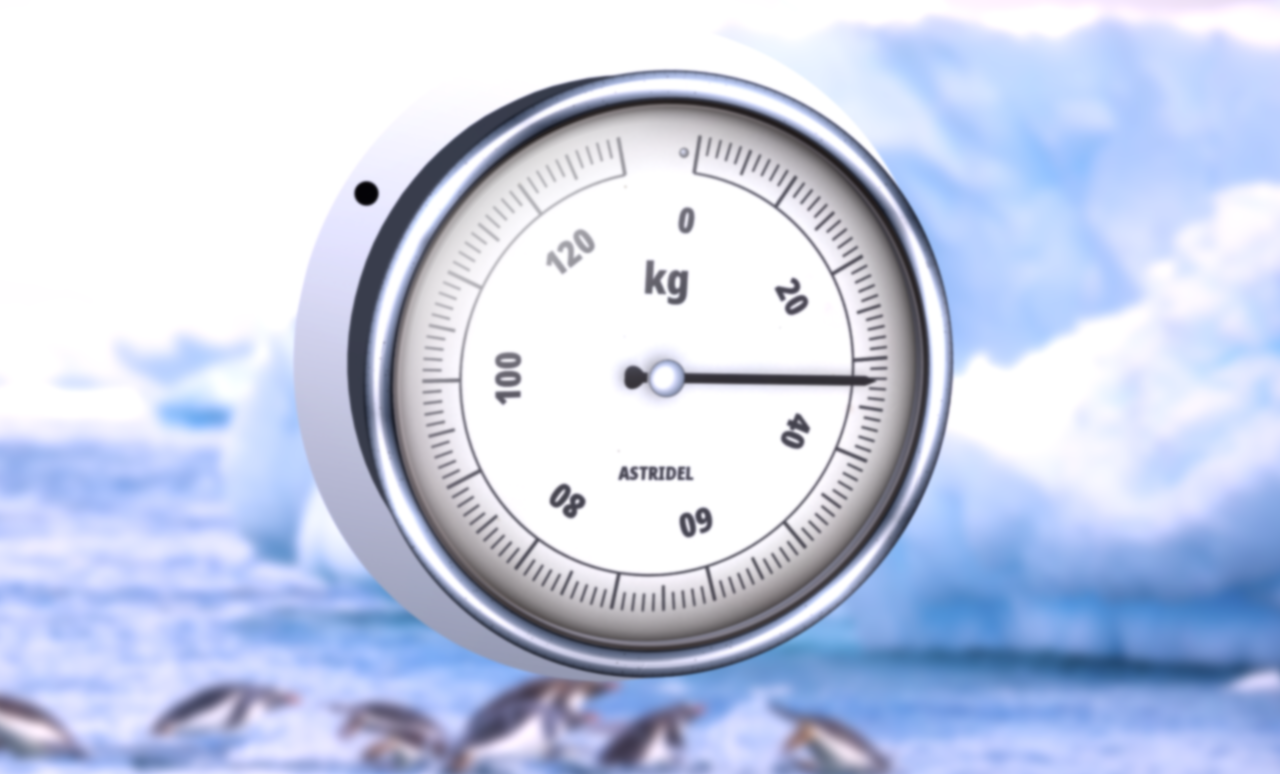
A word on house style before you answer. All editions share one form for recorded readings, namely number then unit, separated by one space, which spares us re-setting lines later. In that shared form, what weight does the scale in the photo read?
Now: 32 kg
